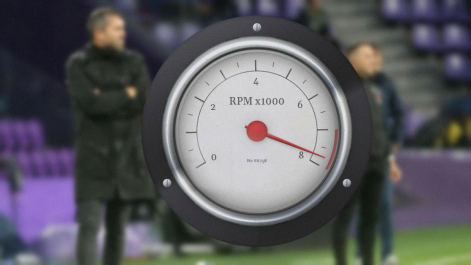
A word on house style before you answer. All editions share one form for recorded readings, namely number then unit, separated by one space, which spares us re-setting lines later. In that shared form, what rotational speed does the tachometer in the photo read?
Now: 7750 rpm
